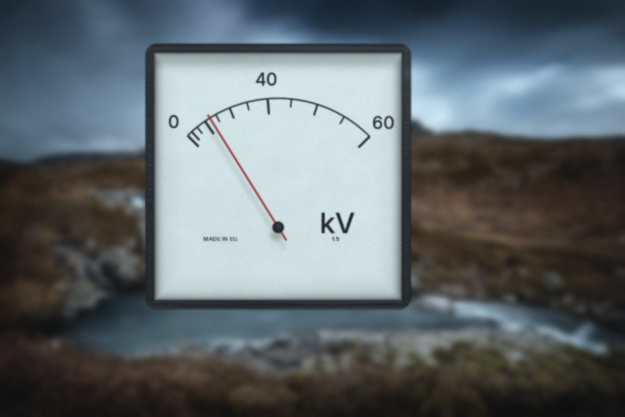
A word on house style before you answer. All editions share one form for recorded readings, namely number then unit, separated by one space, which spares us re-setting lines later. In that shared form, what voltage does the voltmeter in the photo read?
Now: 22.5 kV
